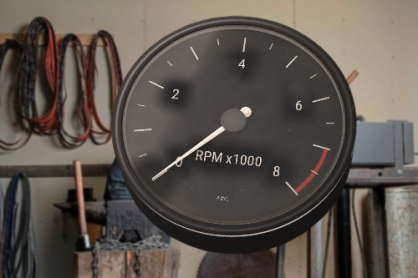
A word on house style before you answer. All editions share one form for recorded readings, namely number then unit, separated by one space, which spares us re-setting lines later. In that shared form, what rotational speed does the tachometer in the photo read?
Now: 0 rpm
